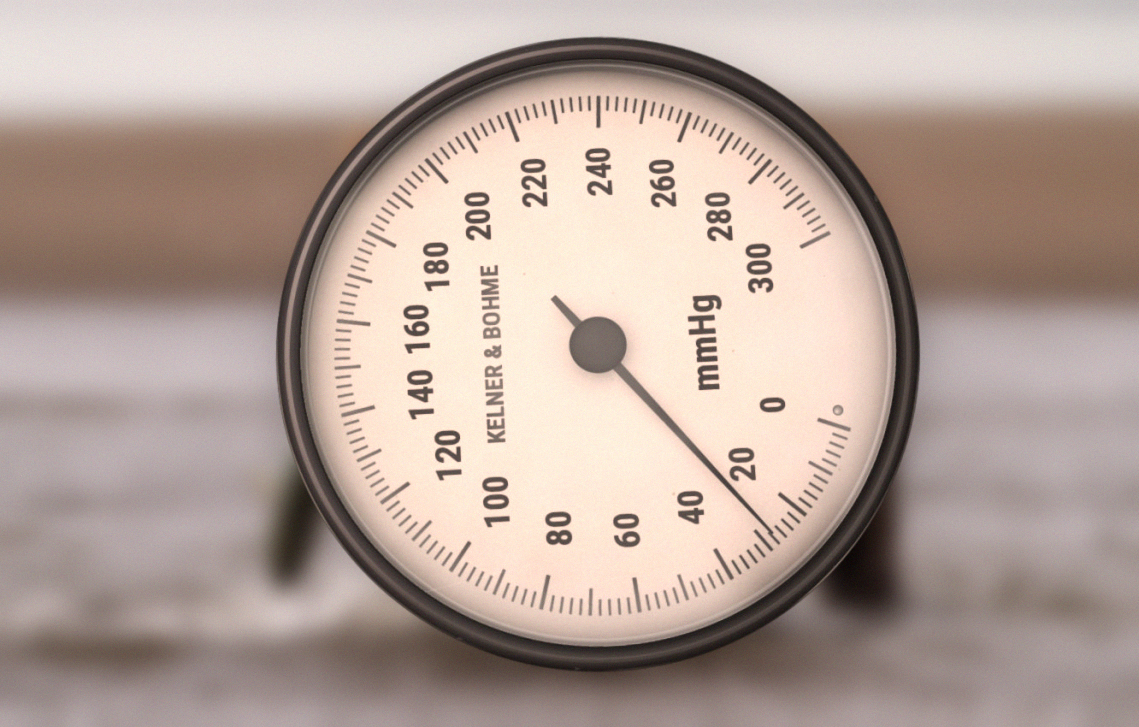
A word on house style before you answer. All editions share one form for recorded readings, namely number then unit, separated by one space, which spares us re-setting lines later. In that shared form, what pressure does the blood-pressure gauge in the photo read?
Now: 28 mmHg
